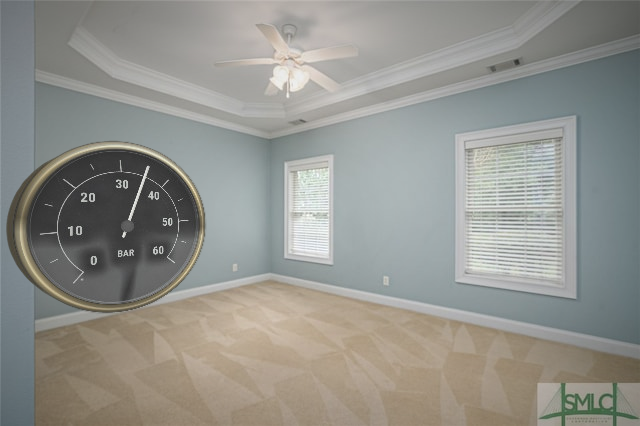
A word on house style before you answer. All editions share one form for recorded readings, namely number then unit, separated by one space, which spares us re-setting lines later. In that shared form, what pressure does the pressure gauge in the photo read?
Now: 35 bar
